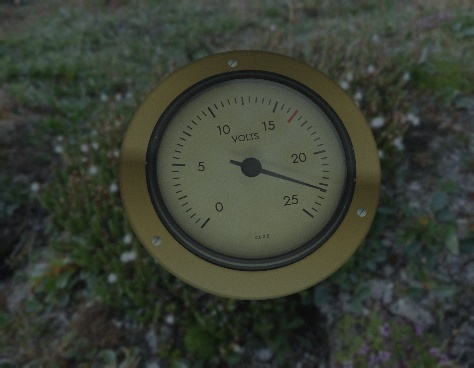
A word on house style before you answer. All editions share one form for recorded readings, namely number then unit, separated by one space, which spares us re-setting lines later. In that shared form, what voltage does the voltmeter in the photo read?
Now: 23 V
